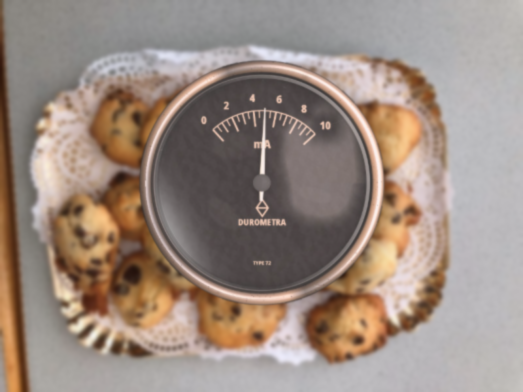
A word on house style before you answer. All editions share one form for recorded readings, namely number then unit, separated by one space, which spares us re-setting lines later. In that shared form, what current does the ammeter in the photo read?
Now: 5 mA
